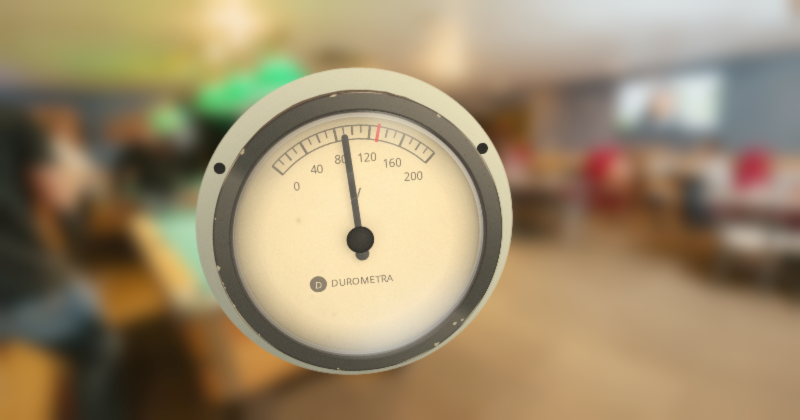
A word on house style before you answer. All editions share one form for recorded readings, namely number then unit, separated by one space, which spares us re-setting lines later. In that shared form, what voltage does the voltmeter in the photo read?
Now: 90 V
